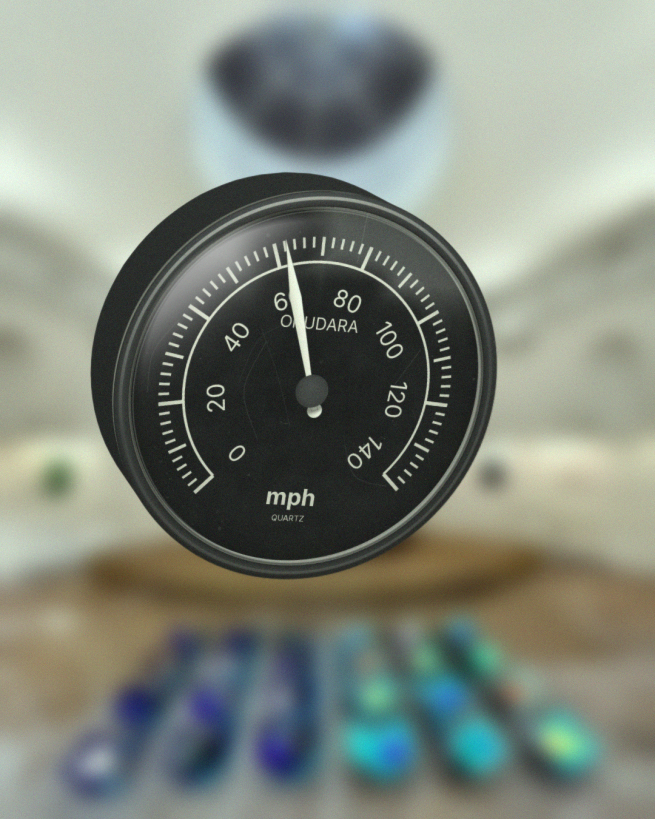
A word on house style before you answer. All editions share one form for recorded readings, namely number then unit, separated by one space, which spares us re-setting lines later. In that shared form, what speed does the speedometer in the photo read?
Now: 62 mph
